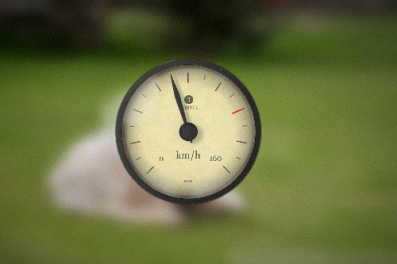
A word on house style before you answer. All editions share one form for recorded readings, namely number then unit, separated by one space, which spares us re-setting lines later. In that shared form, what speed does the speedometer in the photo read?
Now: 70 km/h
